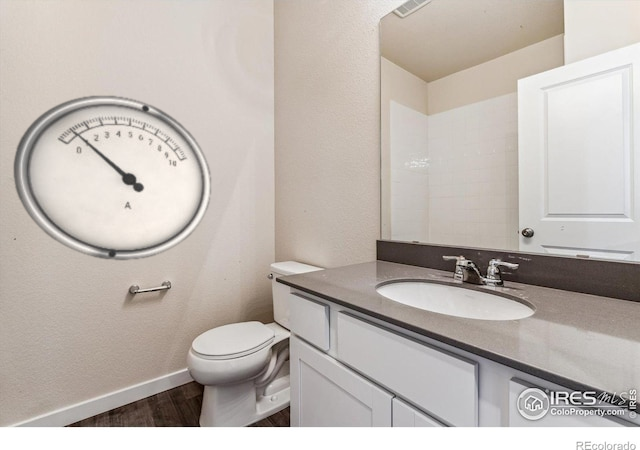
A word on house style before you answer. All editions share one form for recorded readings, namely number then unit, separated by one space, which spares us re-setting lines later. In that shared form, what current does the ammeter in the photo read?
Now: 1 A
